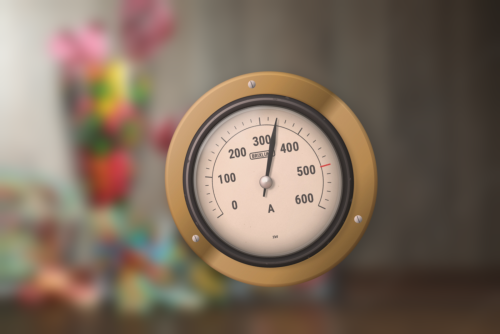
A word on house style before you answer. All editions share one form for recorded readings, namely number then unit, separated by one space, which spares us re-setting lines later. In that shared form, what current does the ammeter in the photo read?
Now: 340 A
